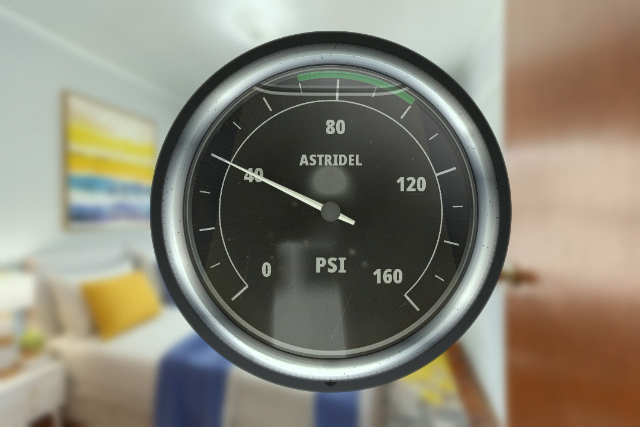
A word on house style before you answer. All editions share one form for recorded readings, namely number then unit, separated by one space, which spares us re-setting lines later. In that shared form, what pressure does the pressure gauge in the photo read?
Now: 40 psi
